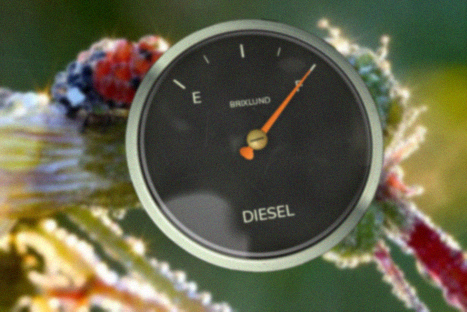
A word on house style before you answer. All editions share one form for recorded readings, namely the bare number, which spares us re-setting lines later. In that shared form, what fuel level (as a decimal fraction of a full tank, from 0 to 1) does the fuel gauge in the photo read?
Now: 1
